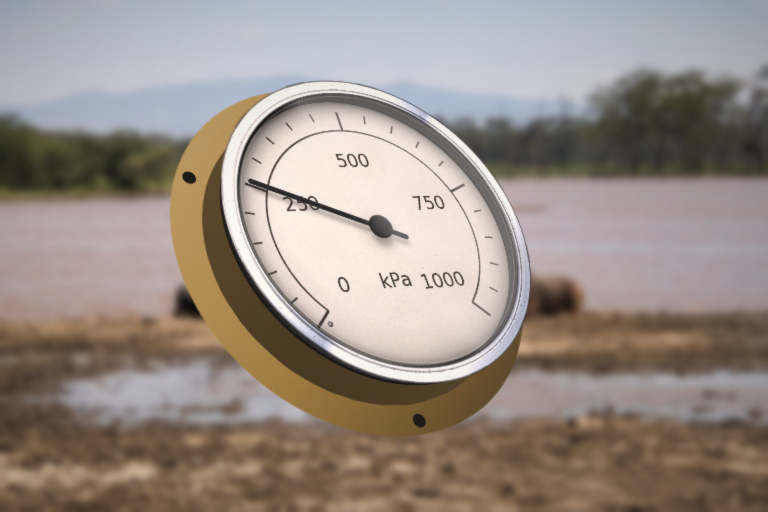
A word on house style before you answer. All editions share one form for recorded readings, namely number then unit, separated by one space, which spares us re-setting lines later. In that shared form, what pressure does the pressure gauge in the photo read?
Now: 250 kPa
